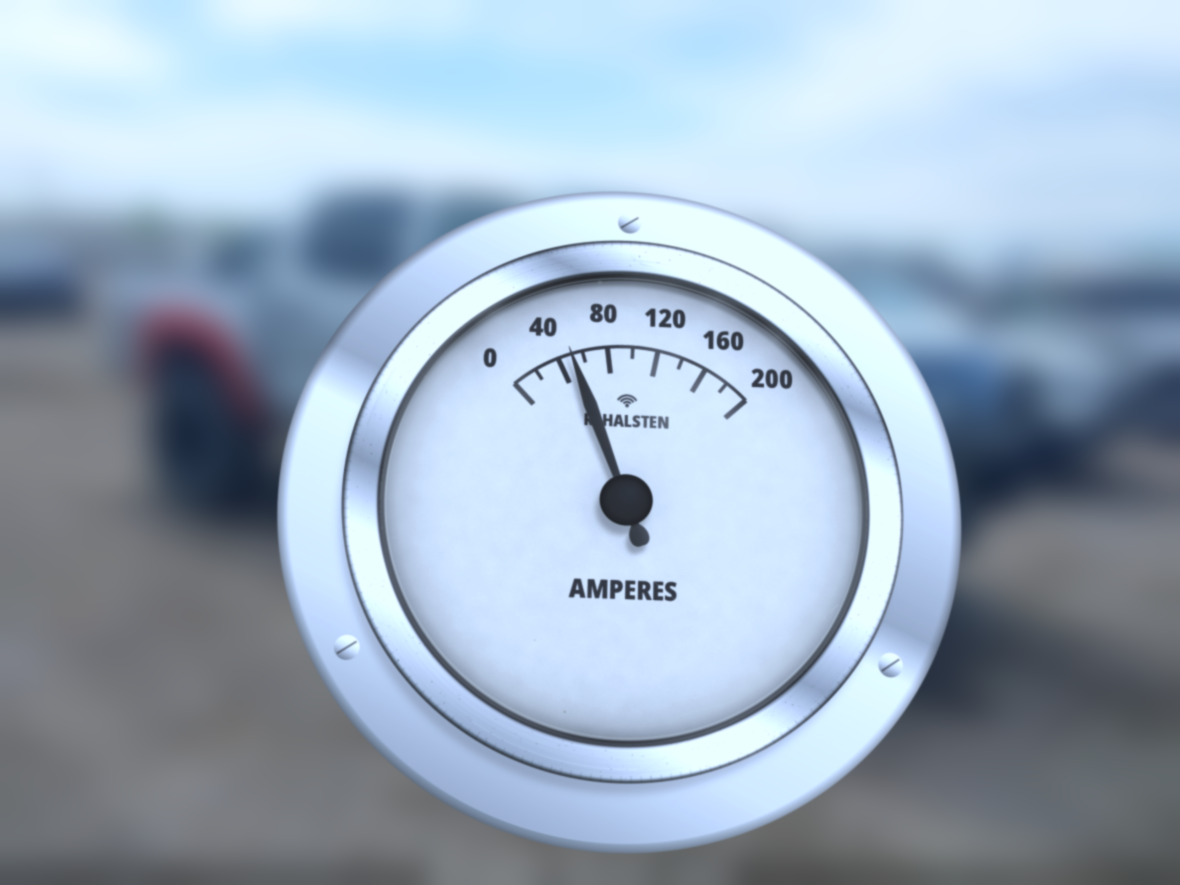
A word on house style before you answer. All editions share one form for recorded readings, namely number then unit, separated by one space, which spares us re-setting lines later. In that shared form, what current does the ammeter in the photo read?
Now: 50 A
